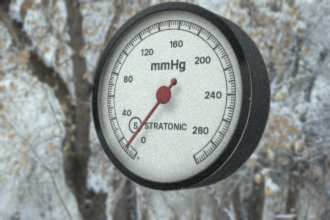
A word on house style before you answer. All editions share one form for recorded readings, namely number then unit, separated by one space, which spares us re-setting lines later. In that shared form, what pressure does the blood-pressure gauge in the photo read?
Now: 10 mmHg
